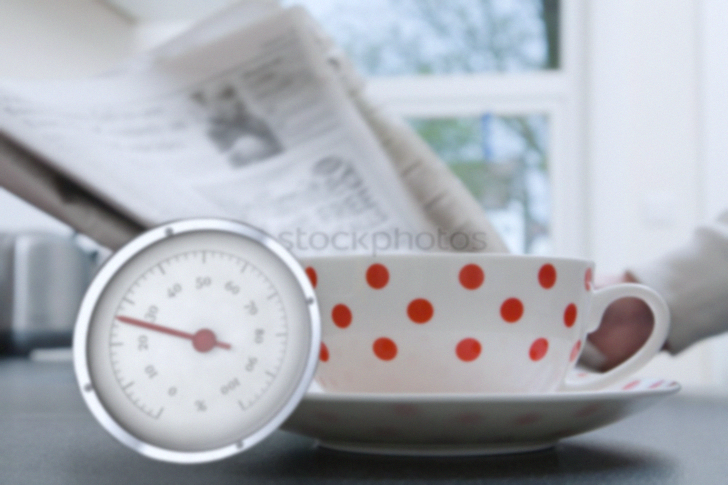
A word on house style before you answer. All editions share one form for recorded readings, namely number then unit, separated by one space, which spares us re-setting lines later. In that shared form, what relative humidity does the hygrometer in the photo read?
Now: 26 %
